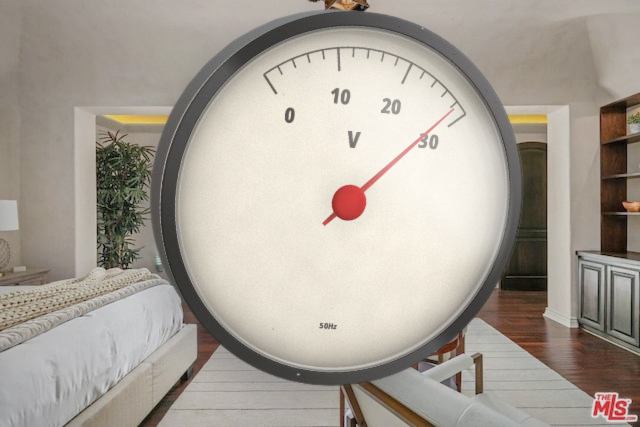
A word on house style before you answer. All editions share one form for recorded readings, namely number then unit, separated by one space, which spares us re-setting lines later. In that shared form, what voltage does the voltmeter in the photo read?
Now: 28 V
